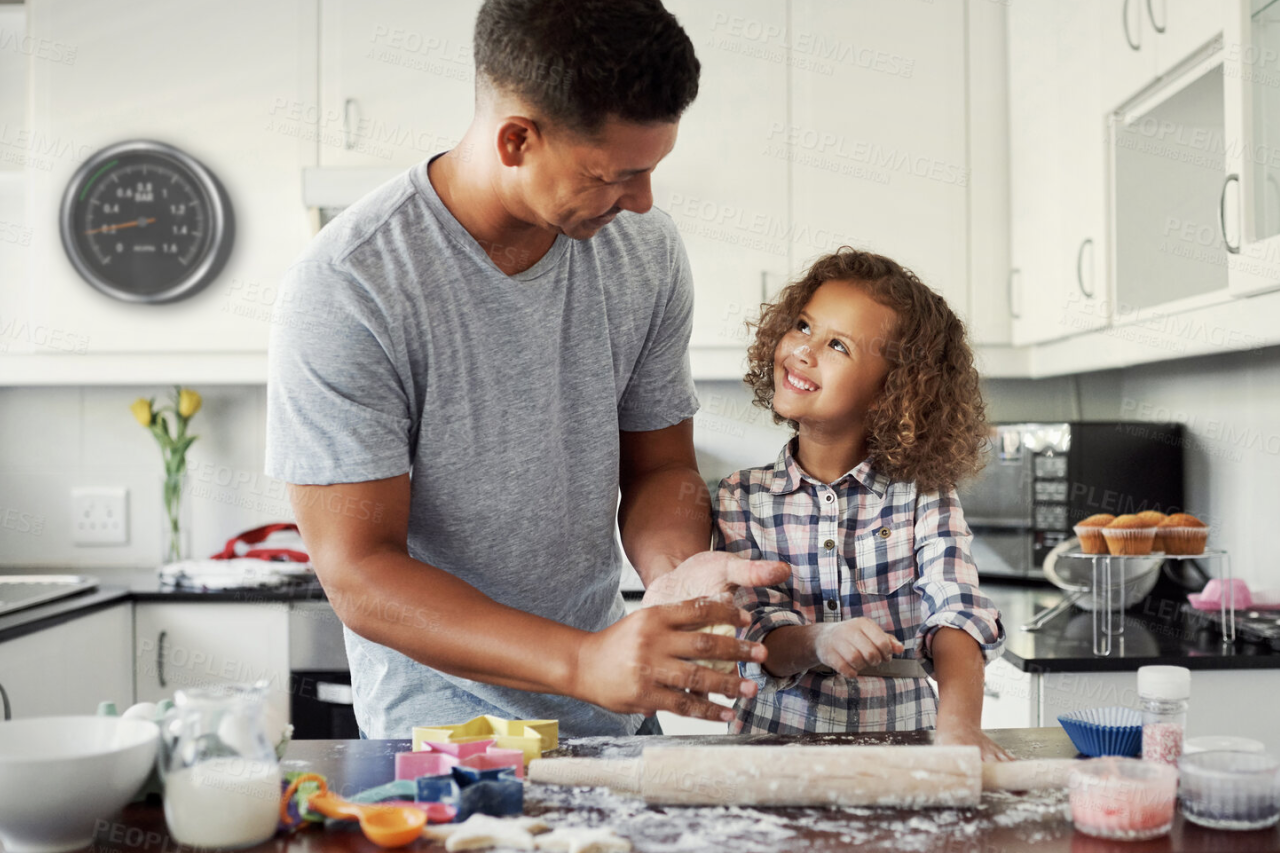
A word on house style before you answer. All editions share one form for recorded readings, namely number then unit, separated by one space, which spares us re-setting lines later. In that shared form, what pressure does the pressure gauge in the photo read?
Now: 0.2 bar
